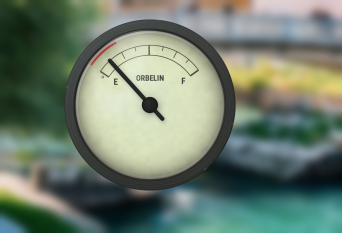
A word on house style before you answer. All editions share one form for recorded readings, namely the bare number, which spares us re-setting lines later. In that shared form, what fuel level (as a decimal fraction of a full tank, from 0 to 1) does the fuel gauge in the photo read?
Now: 0.125
